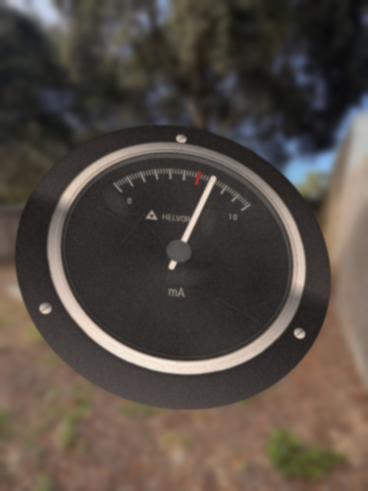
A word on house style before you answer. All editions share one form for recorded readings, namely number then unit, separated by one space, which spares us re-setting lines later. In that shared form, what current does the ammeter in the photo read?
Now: 7 mA
